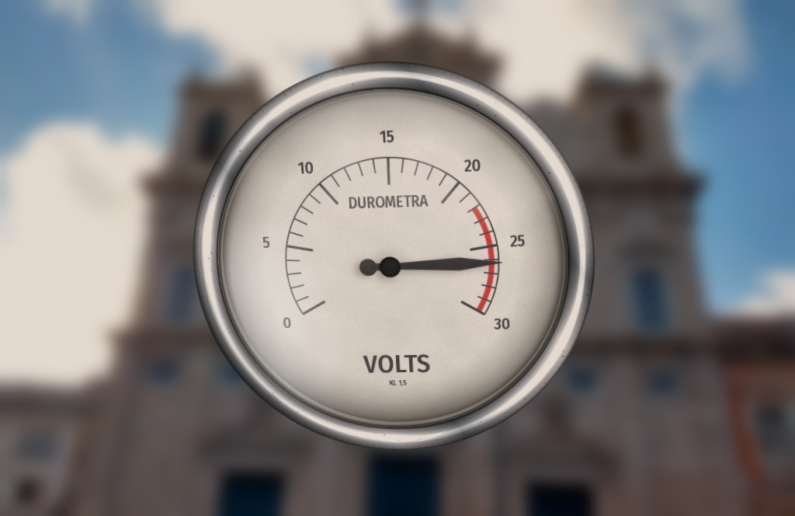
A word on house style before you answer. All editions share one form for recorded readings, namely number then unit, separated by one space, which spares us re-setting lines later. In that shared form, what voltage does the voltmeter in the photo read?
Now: 26 V
